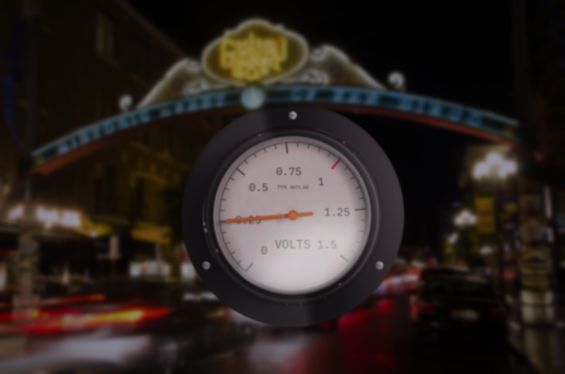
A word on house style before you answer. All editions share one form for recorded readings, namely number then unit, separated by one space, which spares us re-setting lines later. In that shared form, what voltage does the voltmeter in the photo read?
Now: 0.25 V
